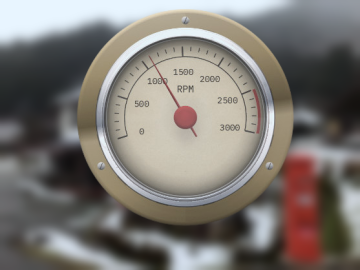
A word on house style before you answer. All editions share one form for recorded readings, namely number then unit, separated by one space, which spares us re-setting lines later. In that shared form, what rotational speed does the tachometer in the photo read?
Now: 1100 rpm
